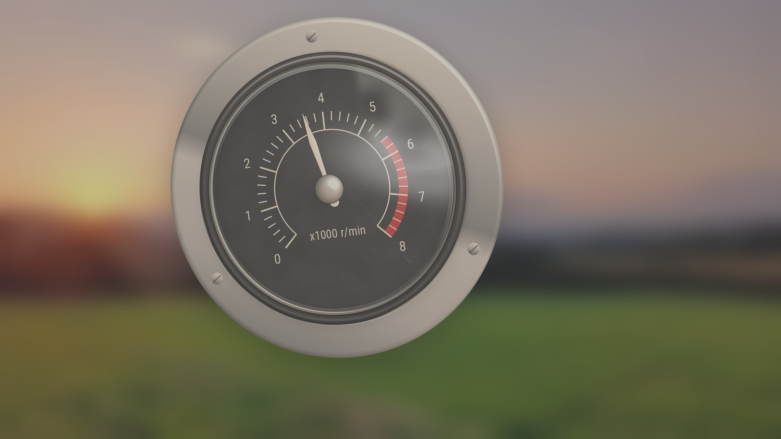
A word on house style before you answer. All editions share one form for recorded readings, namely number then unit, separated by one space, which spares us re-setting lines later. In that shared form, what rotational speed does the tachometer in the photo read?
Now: 3600 rpm
